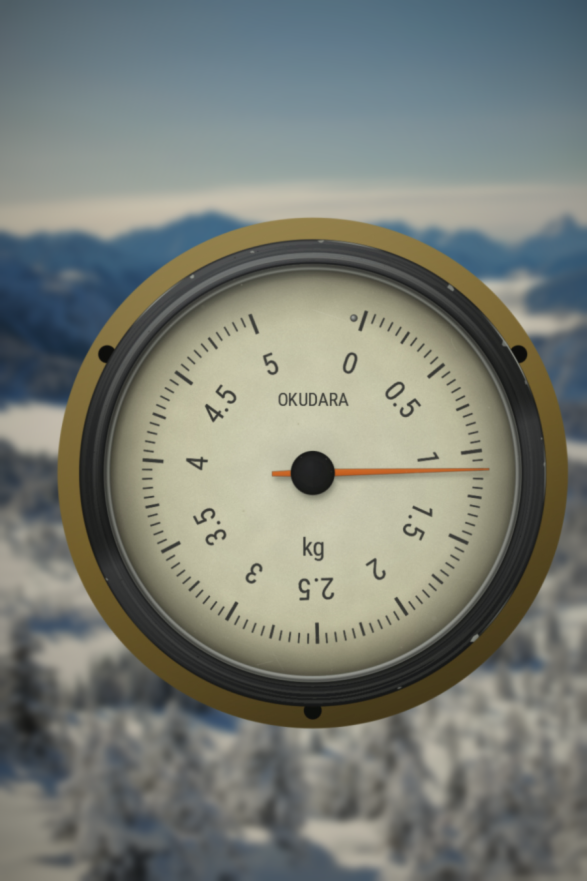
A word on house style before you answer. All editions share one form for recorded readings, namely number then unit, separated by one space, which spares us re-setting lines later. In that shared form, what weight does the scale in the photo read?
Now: 1.1 kg
